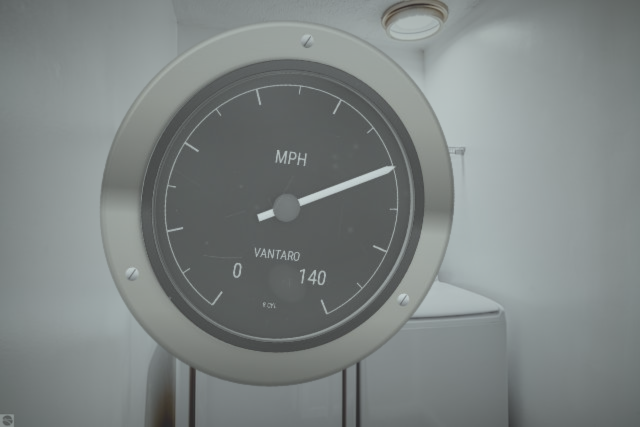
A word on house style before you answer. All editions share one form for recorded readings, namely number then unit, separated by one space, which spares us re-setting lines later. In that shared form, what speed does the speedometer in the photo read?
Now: 100 mph
